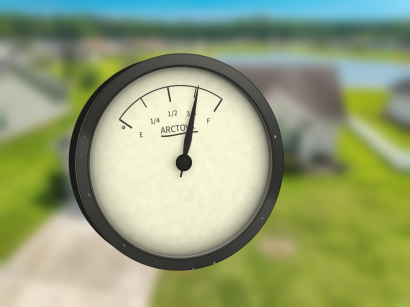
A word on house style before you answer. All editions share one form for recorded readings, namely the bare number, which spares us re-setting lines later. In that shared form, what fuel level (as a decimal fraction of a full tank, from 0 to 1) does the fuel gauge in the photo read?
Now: 0.75
